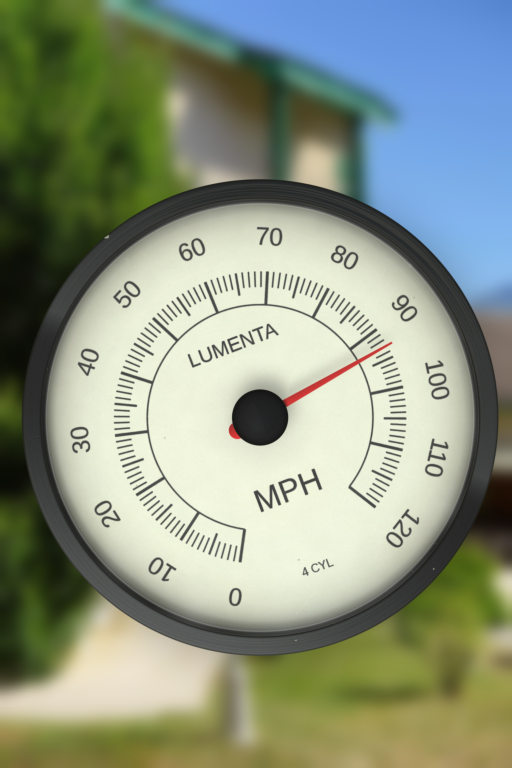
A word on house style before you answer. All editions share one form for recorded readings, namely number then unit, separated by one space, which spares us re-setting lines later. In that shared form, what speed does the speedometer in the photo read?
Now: 93 mph
